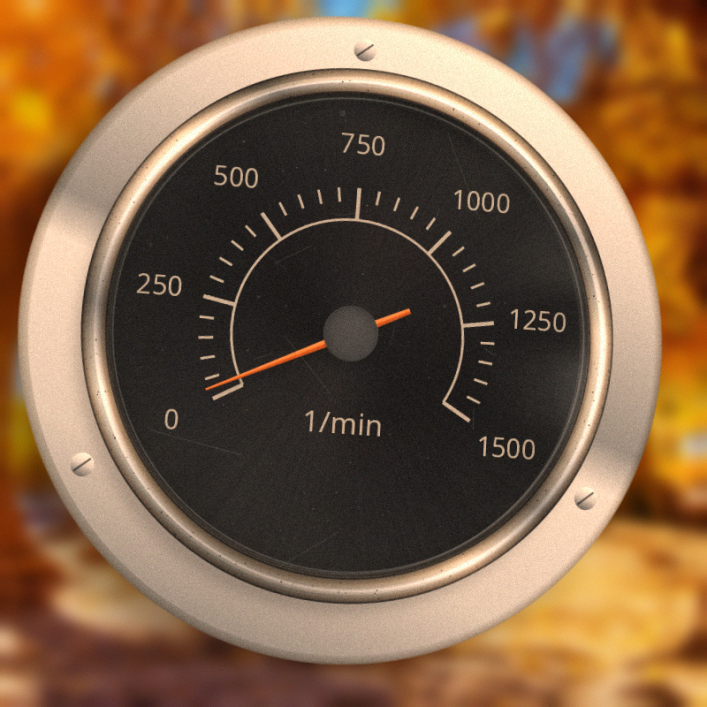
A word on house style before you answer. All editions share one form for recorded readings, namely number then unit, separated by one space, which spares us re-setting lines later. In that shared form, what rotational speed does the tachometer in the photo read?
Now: 25 rpm
